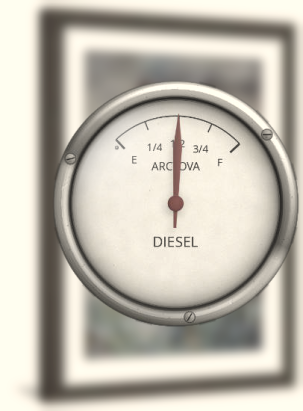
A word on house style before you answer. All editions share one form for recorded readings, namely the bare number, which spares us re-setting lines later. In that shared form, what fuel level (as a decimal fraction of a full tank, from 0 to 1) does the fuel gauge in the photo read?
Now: 0.5
